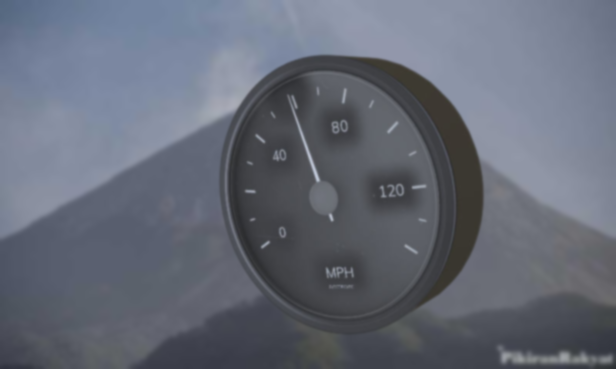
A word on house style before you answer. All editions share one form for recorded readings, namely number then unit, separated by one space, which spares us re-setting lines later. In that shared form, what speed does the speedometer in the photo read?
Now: 60 mph
